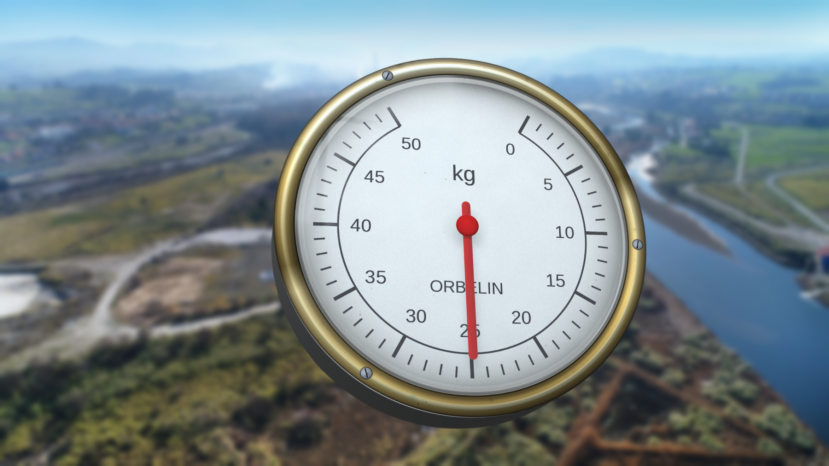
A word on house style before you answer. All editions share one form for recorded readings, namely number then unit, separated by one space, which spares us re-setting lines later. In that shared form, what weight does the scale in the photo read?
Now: 25 kg
